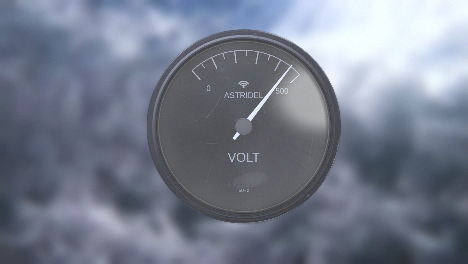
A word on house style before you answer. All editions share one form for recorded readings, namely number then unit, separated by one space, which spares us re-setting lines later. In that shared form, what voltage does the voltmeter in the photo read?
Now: 450 V
